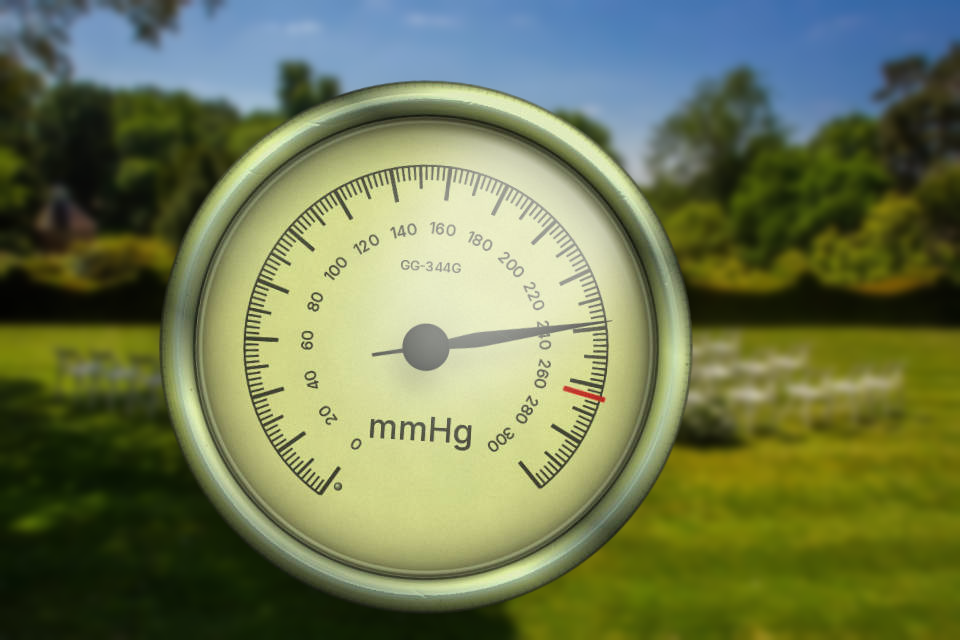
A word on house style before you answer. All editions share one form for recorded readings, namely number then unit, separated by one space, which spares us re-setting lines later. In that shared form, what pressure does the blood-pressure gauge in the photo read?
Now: 238 mmHg
